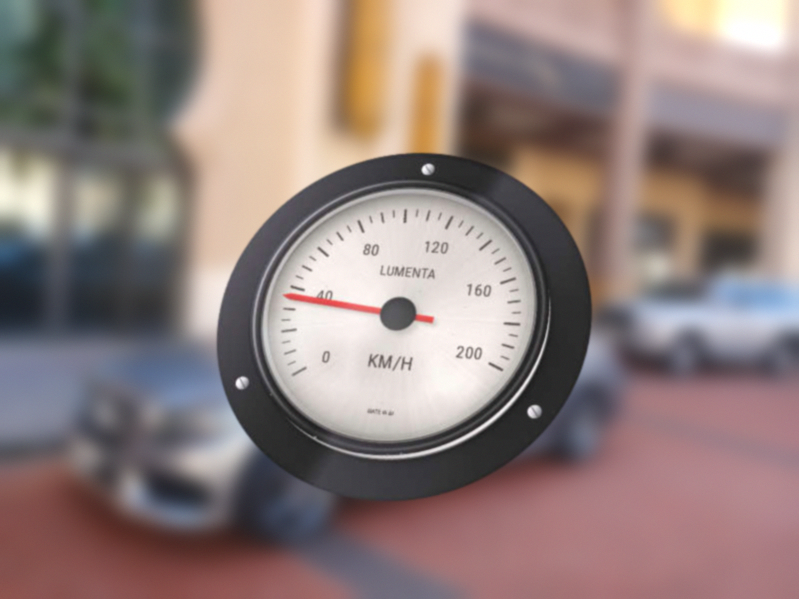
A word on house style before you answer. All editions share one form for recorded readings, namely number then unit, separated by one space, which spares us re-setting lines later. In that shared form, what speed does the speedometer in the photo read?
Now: 35 km/h
